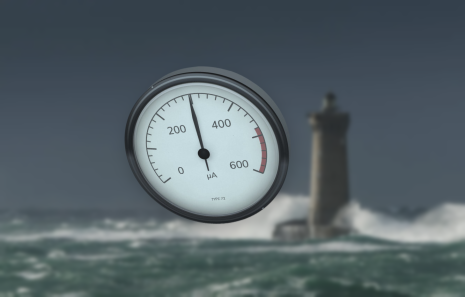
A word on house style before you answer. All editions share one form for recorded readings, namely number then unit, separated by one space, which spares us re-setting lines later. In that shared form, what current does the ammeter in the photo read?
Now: 300 µA
